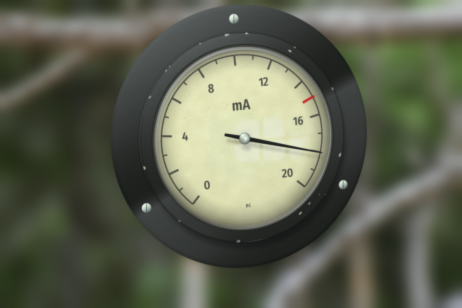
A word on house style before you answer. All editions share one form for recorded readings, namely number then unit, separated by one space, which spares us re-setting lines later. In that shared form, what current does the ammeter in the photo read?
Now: 18 mA
